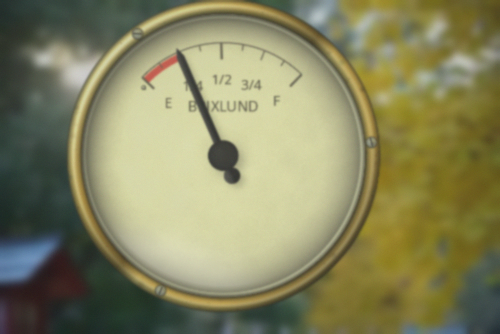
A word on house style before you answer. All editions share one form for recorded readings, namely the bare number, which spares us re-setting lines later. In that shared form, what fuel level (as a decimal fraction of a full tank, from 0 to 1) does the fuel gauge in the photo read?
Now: 0.25
